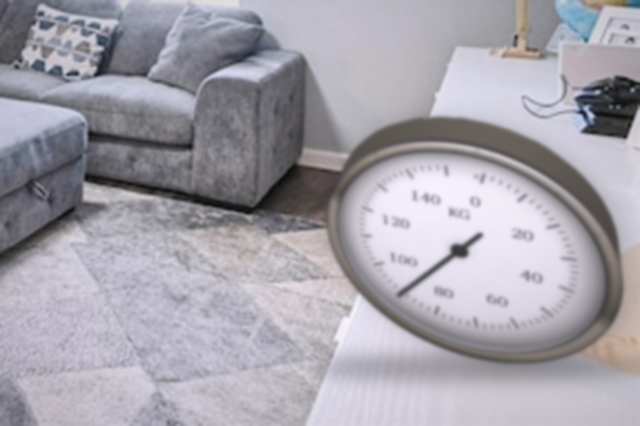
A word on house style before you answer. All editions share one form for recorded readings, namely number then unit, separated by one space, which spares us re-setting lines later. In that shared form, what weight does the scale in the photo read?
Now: 90 kg
